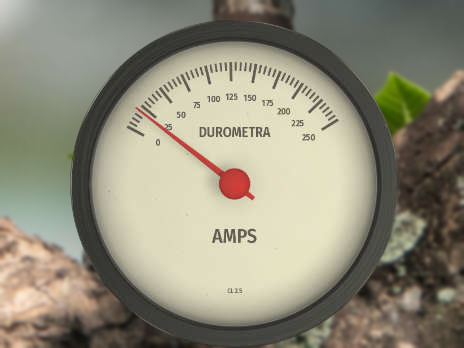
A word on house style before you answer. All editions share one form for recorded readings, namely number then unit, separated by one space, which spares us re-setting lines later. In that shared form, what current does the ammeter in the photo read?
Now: 20 A
